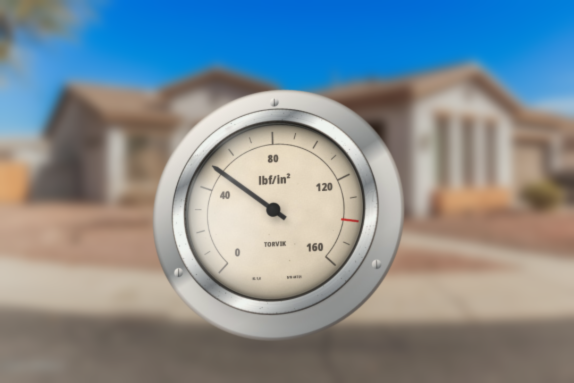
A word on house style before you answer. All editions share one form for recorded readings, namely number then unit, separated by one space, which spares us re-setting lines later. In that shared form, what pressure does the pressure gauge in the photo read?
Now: 50 psi
